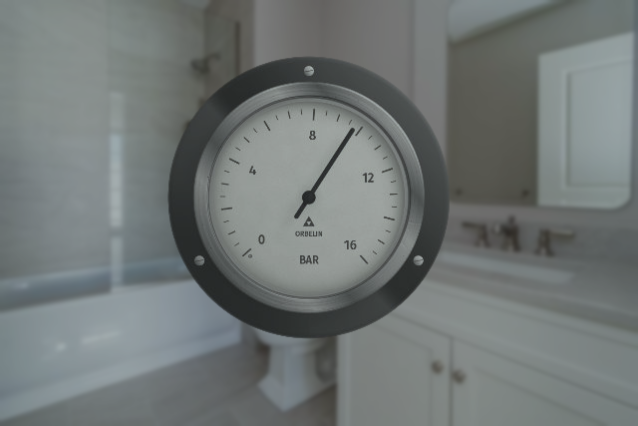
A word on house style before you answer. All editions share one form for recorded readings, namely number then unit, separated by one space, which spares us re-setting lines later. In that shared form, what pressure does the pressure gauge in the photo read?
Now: 9.75 bar
